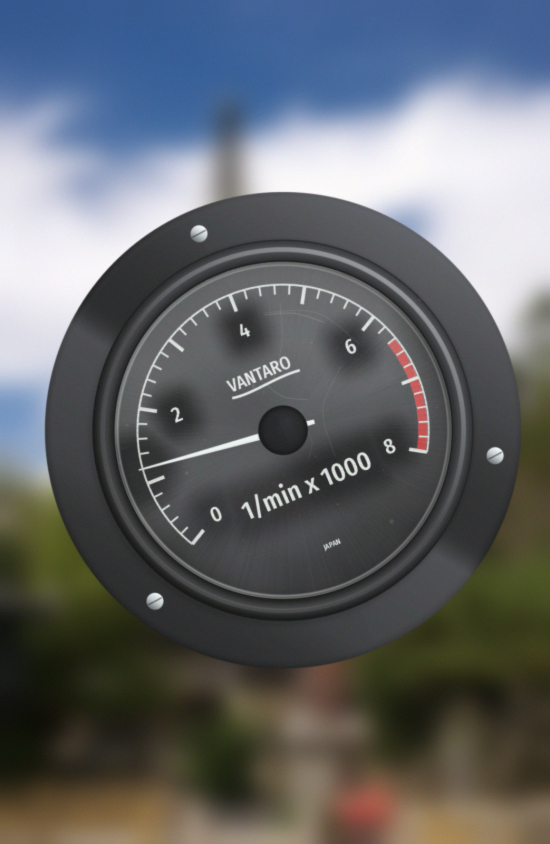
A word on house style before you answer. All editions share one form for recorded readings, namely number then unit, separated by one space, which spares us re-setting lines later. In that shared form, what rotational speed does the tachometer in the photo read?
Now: 1200 rpm
